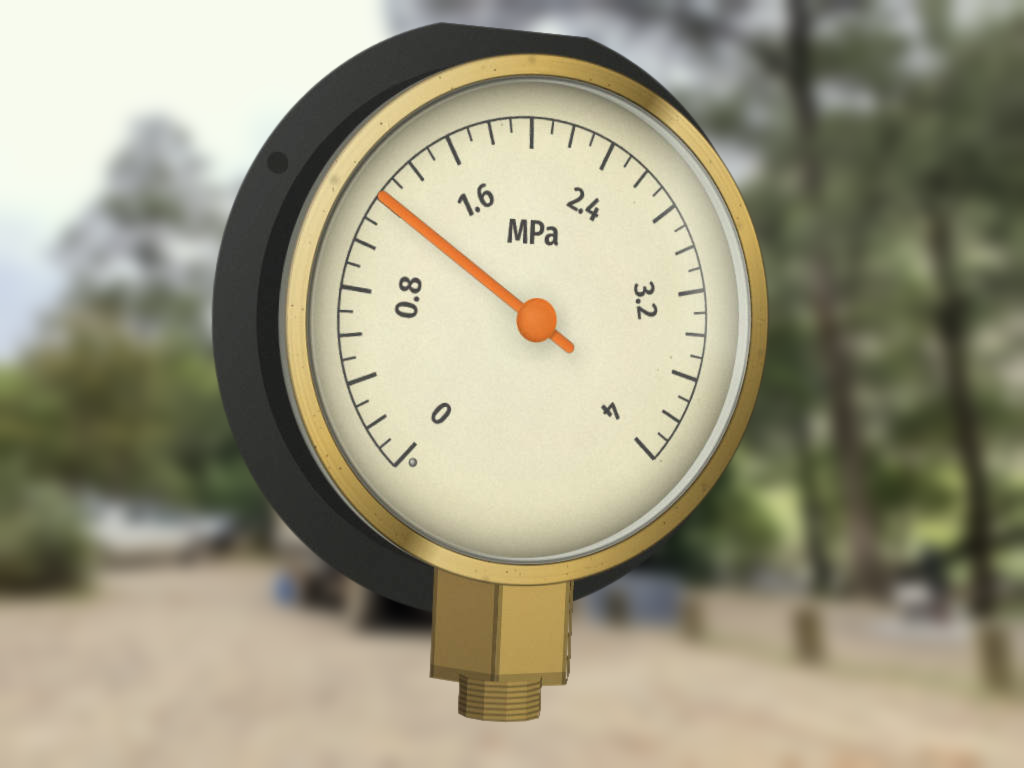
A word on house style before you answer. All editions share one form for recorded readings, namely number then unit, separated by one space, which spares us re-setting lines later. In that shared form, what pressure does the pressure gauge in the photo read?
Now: 1.2 MPa
